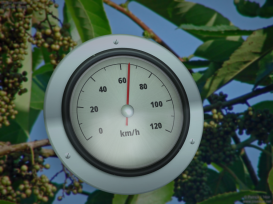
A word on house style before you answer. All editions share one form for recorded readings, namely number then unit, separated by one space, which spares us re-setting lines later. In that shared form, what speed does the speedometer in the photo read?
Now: 65 km/h
